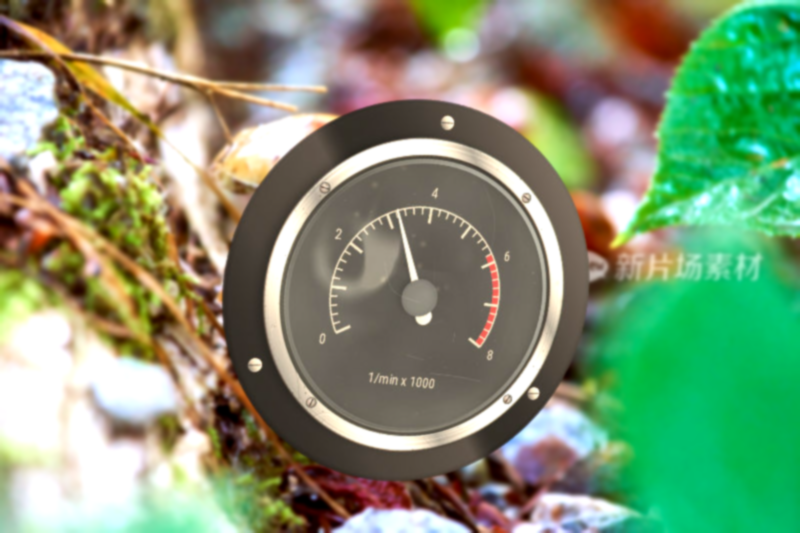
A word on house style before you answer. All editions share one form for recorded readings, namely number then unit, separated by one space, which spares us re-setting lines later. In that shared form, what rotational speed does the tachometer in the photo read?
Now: 3200 rpm
